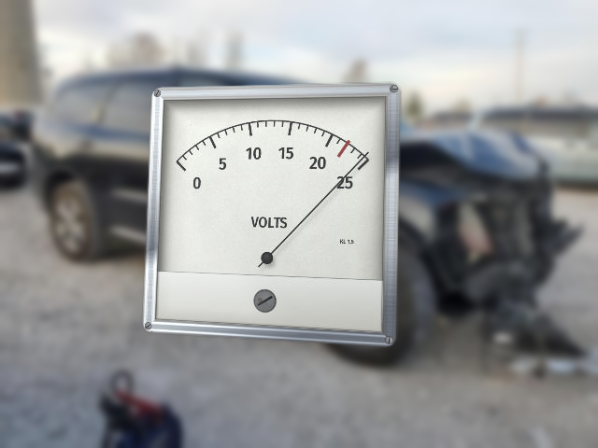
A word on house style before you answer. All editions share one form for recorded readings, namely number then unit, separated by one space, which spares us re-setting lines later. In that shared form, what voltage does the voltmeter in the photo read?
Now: 24.5 V
